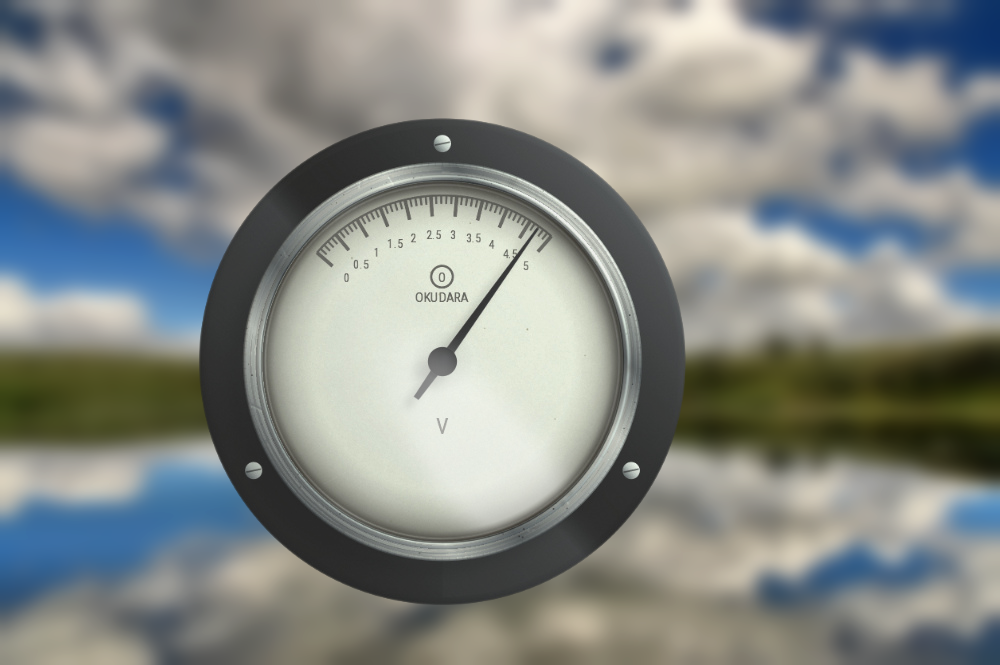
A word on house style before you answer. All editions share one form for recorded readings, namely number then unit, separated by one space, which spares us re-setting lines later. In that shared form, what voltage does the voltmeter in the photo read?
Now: 4.7 V
